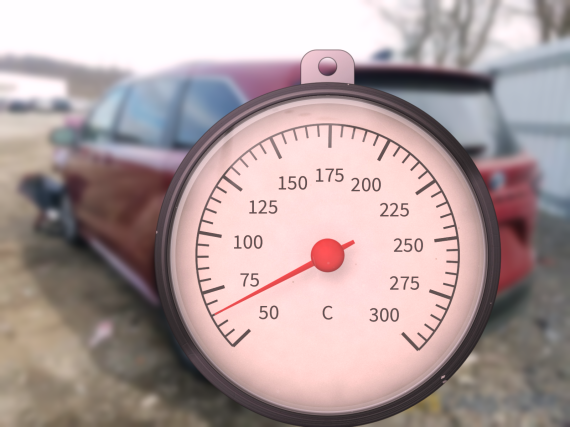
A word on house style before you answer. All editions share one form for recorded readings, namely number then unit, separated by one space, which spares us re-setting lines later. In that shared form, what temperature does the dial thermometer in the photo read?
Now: 65 °C
